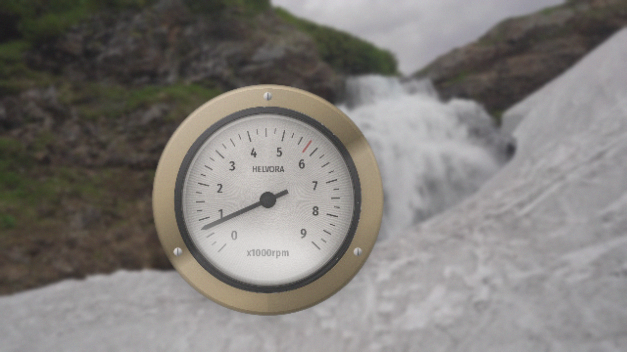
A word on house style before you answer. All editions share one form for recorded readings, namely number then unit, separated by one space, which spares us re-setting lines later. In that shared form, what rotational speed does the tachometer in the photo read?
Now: 750 rpm
